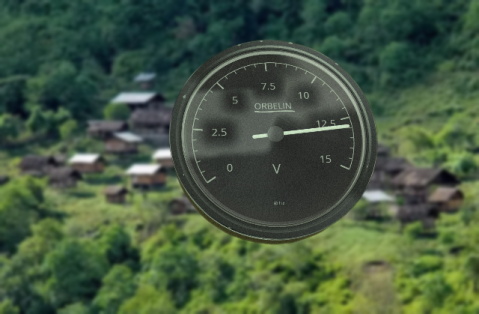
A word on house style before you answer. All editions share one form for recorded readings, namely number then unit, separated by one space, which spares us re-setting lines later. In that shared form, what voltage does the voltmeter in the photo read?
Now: 13 V
